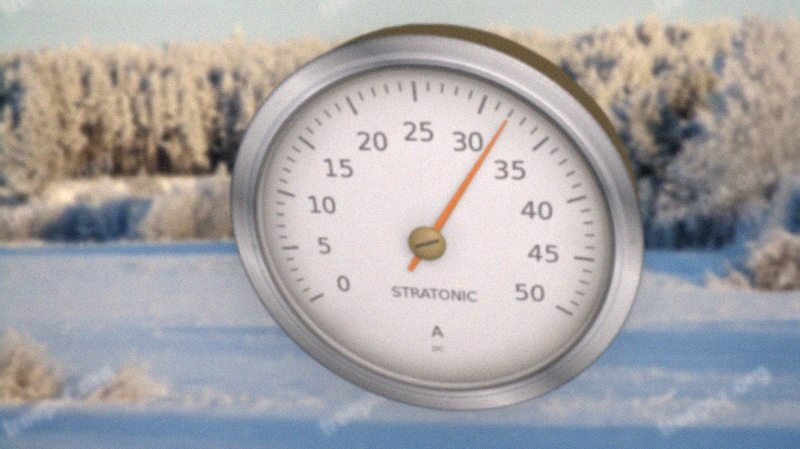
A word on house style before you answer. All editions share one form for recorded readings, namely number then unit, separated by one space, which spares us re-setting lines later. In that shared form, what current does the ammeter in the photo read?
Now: 32 A
